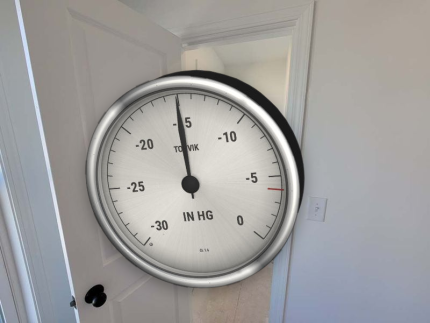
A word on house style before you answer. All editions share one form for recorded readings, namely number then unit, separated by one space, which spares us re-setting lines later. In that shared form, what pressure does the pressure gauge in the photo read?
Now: -15 inHg
